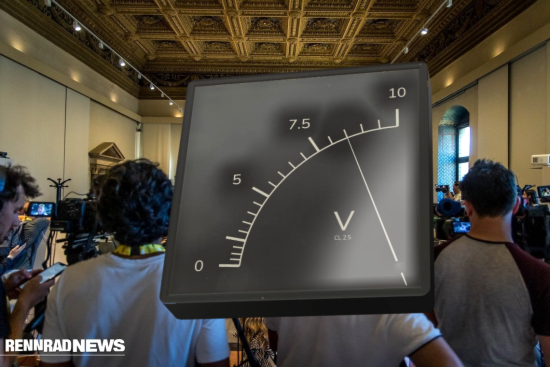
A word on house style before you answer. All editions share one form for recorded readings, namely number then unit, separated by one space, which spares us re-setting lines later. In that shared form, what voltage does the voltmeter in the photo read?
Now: 8.5 V
